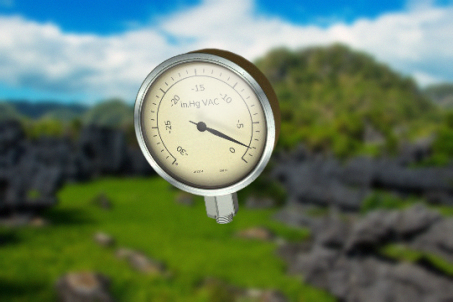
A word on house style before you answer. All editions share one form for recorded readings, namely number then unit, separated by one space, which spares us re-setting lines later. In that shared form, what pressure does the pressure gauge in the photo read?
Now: -2 inHg
